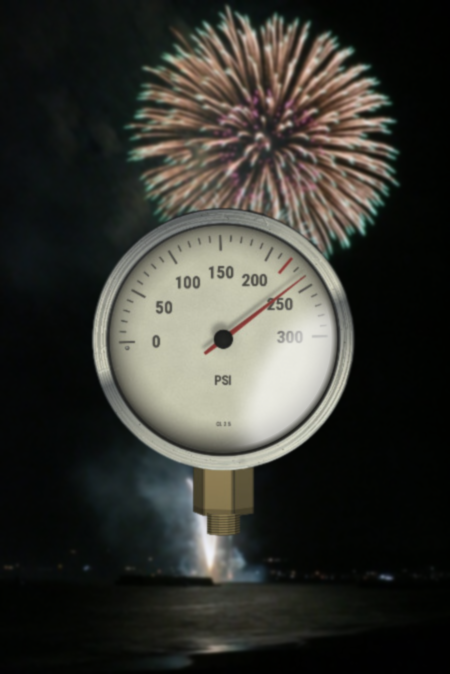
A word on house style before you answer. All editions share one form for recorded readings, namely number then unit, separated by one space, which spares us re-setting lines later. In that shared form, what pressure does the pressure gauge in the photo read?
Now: 240 psi
